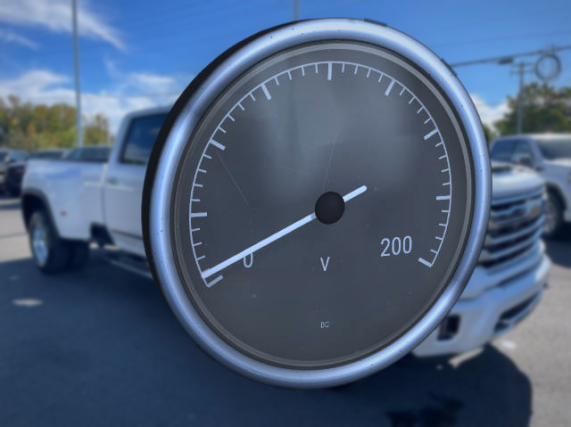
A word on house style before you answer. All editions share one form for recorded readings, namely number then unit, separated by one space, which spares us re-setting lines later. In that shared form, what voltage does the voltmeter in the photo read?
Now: 5 V
